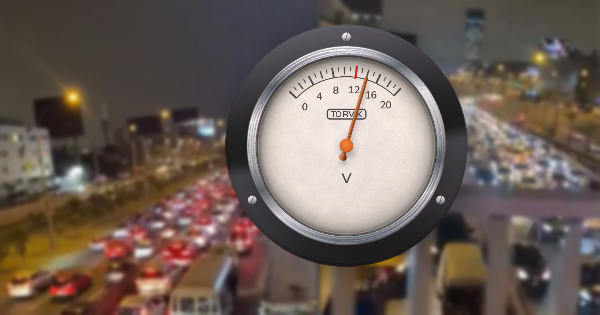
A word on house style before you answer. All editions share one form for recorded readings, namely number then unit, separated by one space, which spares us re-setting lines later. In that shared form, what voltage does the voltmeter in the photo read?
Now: 14 V
